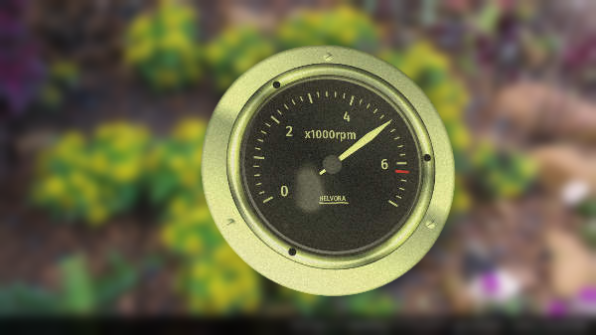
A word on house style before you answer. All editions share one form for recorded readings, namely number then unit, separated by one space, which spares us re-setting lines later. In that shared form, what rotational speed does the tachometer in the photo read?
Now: 5000 rpm
